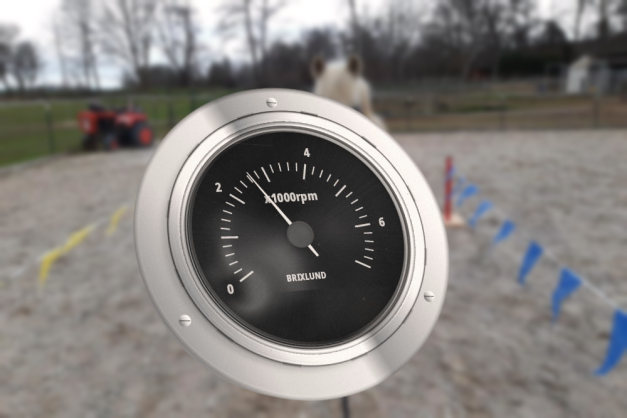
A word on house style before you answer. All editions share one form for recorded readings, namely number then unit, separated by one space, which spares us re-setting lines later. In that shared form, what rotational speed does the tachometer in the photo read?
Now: 2600 rpm
